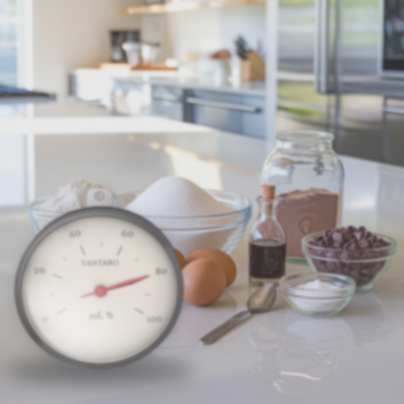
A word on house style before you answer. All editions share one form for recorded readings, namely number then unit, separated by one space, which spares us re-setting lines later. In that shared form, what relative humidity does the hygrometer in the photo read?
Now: 80 %
